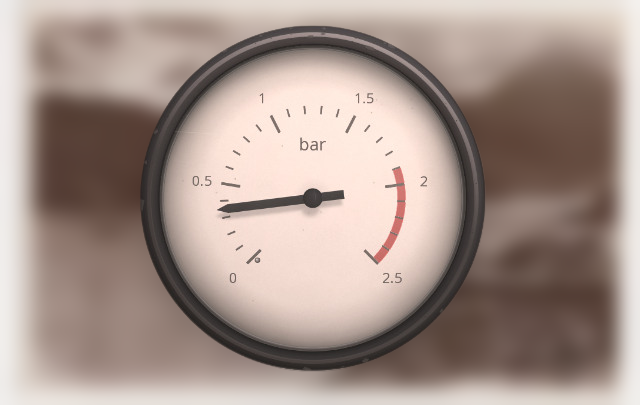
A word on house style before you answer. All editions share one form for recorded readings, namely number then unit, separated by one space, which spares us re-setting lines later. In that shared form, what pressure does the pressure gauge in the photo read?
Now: 0.35 bar
